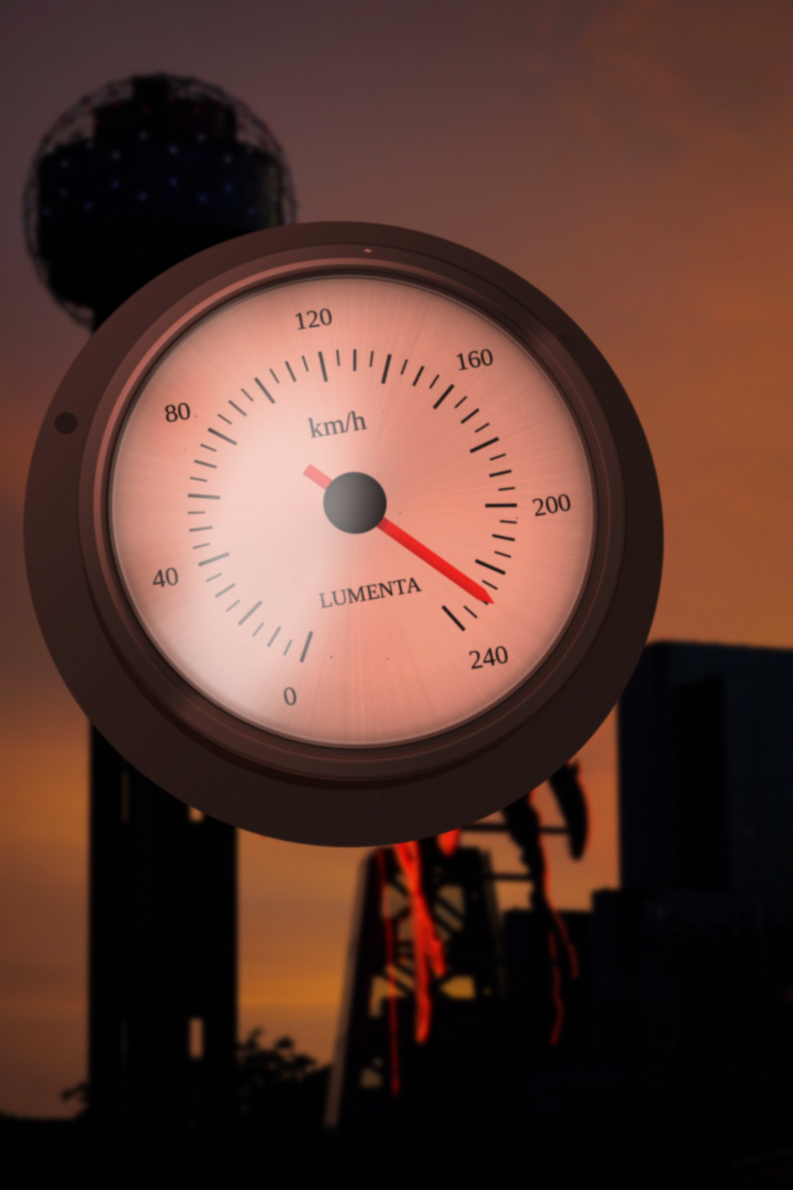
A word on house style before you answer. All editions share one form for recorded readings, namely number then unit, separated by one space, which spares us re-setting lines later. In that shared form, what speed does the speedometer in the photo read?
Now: 230 km/h
